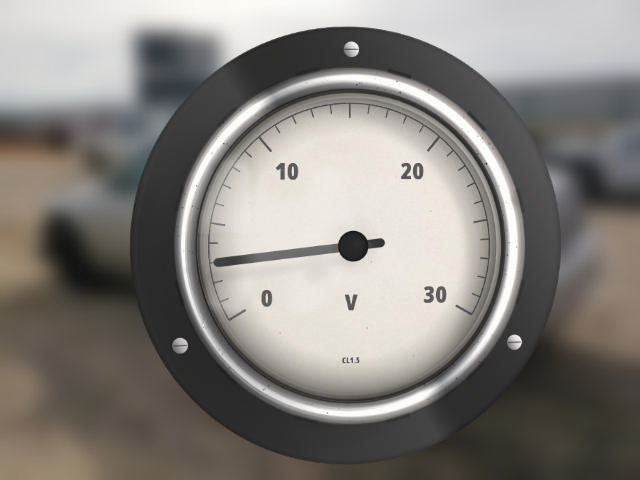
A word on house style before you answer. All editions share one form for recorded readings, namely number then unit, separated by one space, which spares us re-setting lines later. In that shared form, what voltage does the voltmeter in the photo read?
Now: 3 V
